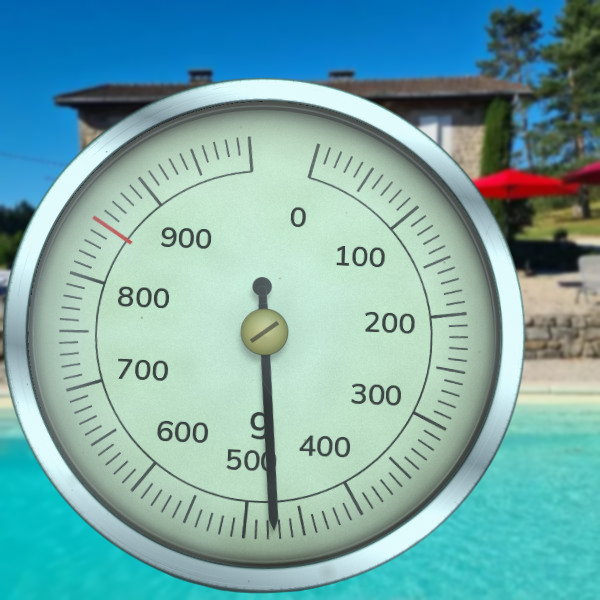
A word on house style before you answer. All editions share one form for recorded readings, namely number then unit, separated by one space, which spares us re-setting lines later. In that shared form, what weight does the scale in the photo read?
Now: 475 g
